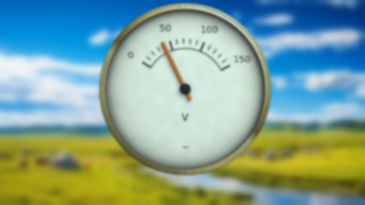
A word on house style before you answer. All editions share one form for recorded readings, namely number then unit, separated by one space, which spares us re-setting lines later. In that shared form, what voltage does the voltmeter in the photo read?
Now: 40 V
